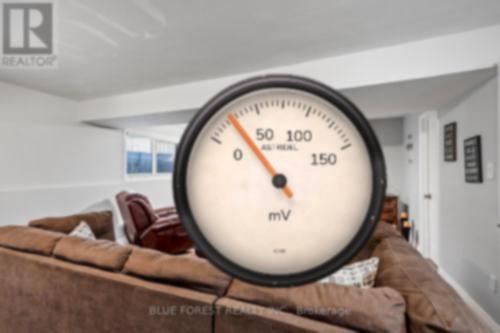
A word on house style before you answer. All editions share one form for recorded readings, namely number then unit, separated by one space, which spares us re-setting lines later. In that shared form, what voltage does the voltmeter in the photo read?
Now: 25 mV
